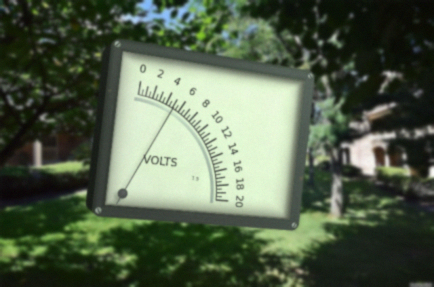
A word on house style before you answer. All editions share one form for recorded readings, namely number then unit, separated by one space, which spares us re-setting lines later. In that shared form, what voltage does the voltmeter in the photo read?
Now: 5 V
